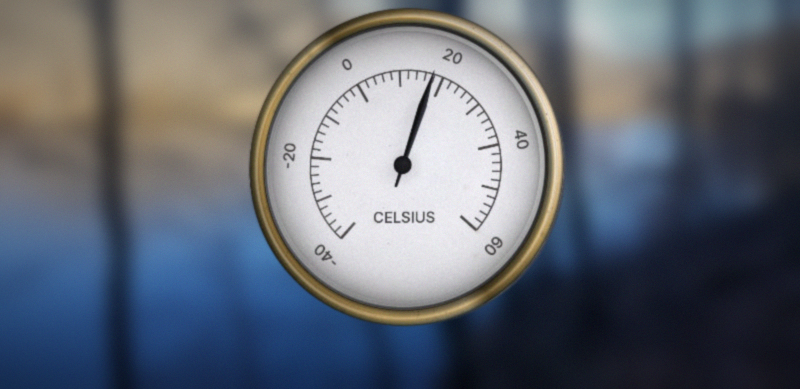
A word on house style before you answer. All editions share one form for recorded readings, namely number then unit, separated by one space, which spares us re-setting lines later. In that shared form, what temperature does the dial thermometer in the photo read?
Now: 18 °C
